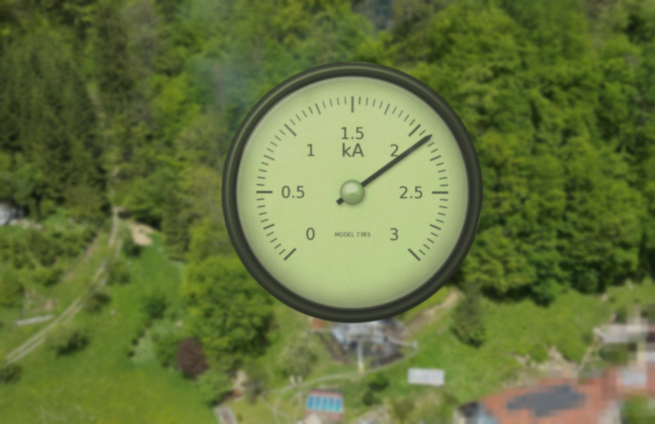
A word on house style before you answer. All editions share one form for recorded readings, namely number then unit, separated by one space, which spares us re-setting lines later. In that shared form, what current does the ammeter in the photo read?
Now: 2.1 kA
